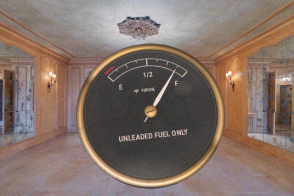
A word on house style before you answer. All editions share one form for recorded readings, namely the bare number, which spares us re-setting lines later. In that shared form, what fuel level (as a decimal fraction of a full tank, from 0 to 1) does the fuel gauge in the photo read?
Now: 0.875
